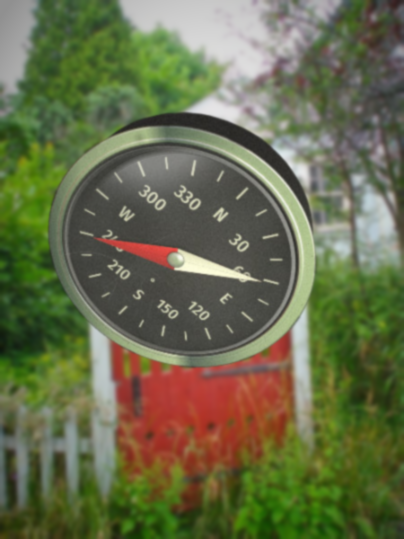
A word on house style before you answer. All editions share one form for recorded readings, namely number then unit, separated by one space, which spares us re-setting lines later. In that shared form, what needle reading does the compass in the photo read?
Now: 240 °
